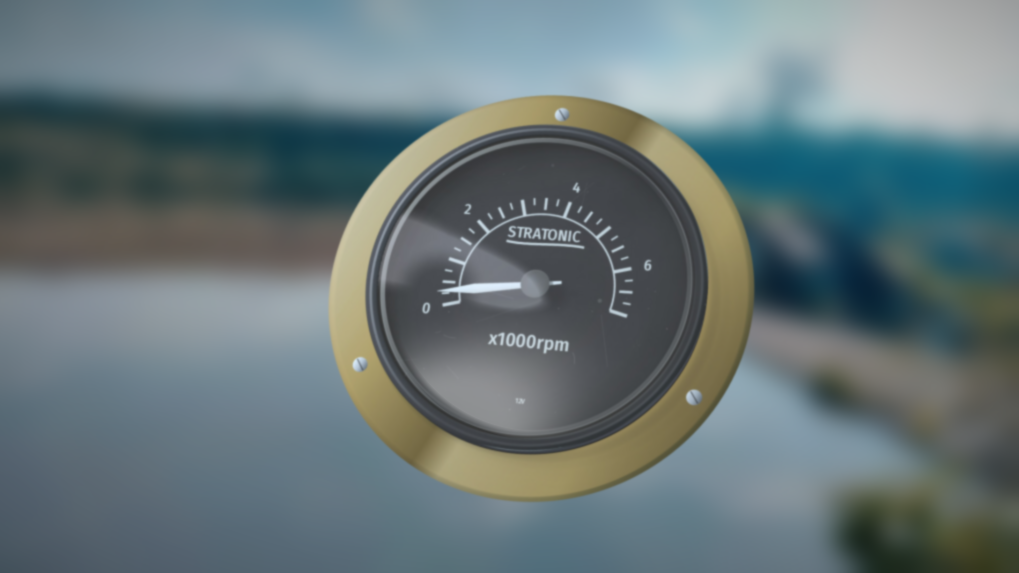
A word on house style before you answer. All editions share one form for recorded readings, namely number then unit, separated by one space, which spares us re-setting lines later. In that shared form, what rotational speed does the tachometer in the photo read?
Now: 250 rpm
